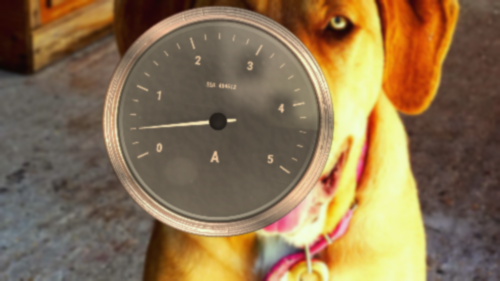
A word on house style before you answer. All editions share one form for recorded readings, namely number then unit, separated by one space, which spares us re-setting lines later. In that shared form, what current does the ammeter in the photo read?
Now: 0.4 A
